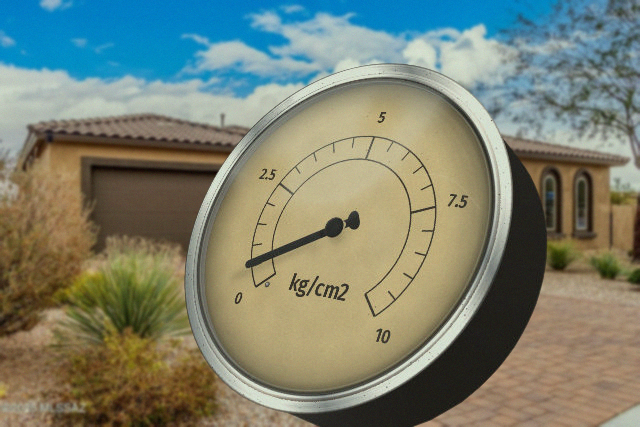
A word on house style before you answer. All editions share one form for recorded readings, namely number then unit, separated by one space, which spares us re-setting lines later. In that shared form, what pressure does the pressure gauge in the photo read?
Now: 0.5 kg/cm²
